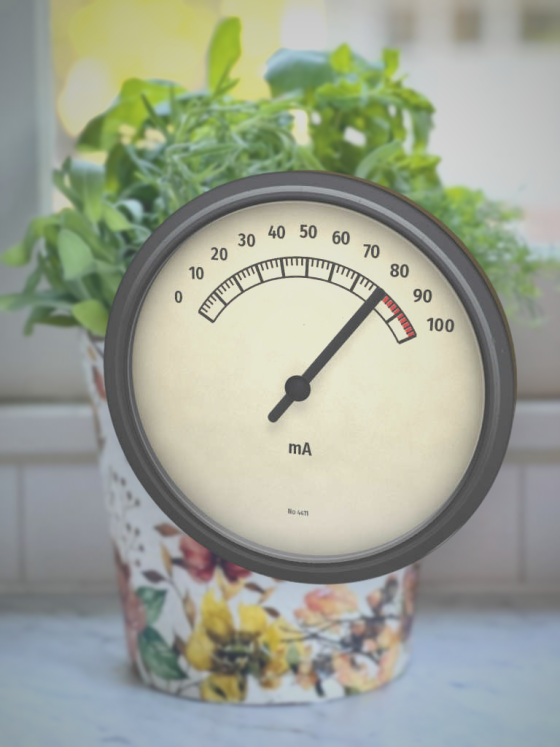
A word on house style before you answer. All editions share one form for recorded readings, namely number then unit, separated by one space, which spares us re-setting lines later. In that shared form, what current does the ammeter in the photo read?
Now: 80 mA
